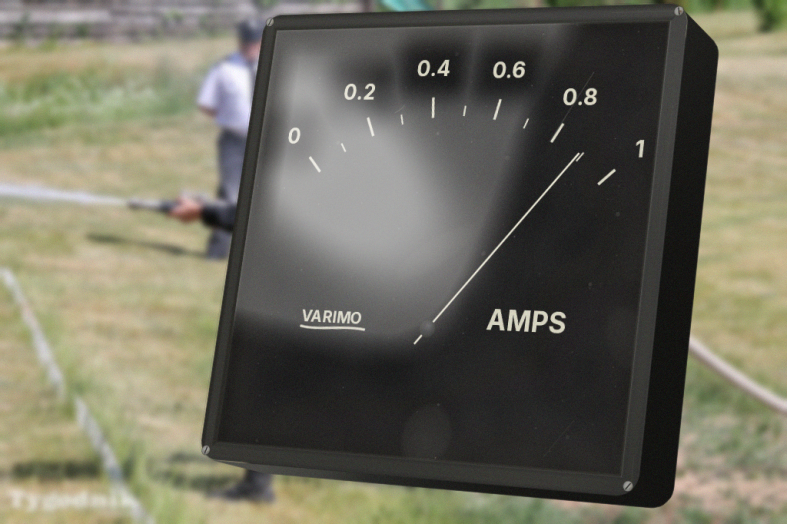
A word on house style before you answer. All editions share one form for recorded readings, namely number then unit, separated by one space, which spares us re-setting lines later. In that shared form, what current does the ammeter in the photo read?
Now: 0.9 A
